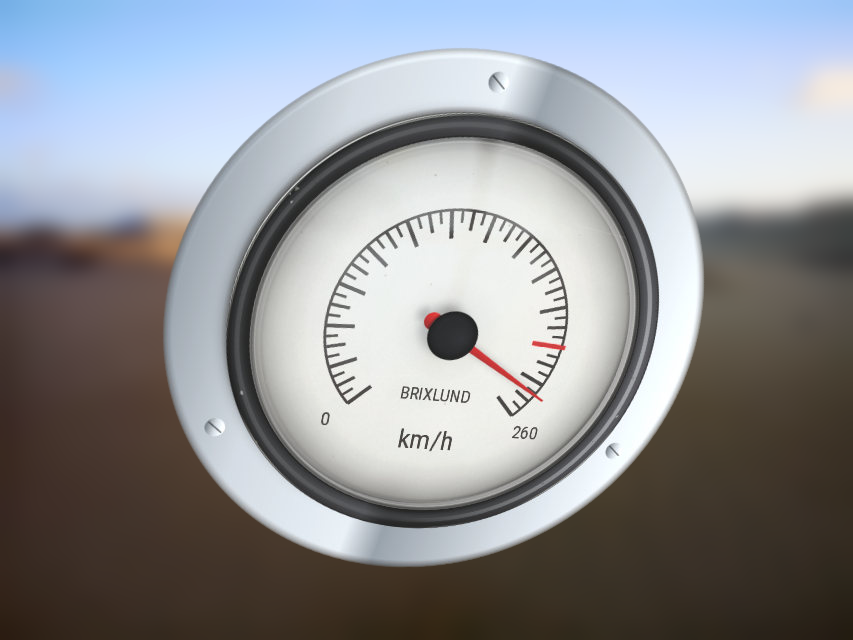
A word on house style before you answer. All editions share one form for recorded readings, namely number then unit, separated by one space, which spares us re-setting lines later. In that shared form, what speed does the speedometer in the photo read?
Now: 245 km/h
